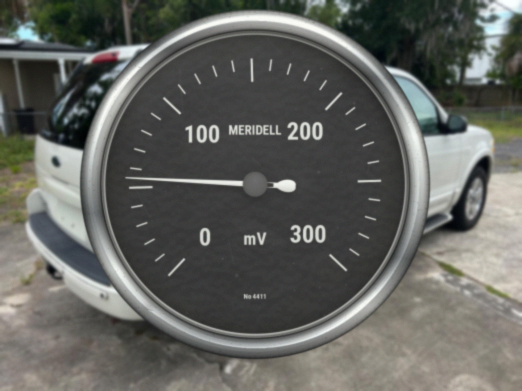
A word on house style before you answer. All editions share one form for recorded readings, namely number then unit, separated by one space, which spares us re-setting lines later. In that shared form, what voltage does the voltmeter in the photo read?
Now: 55 mV
